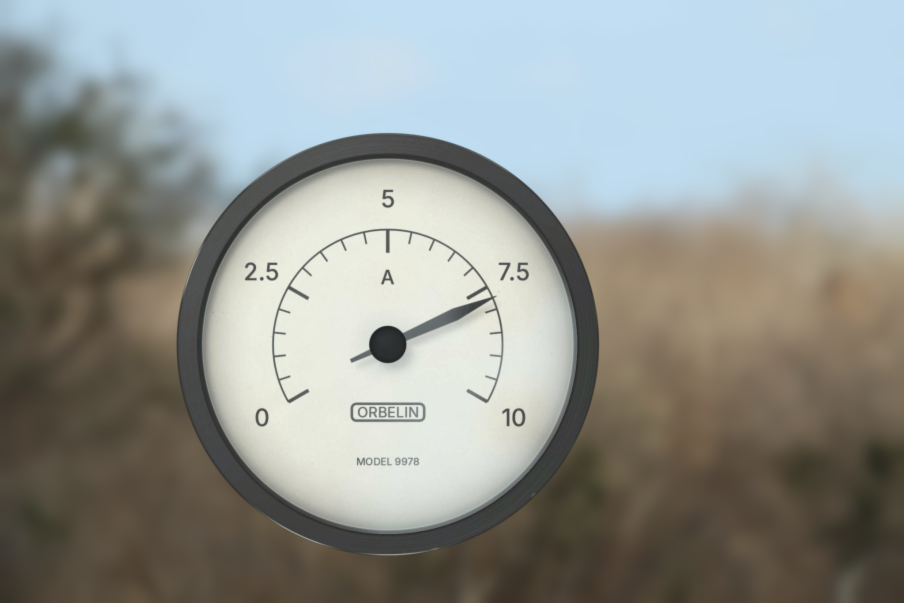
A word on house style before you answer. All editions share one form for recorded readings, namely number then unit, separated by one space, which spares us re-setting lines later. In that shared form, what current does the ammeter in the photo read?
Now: 7.75 A
